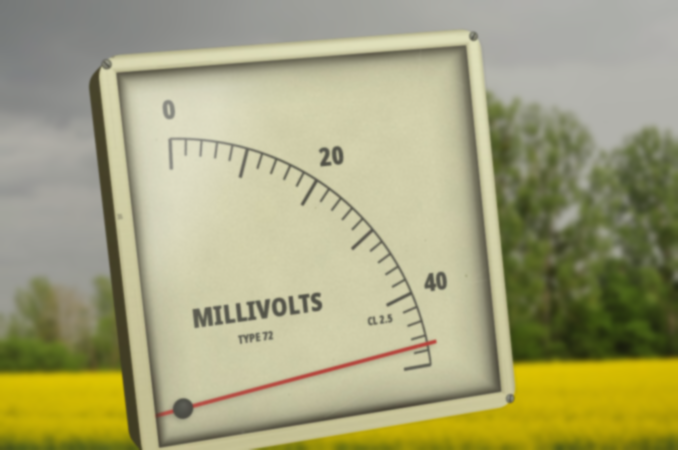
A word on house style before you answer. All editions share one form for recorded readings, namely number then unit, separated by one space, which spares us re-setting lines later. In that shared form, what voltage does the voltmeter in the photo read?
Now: 47 mV
